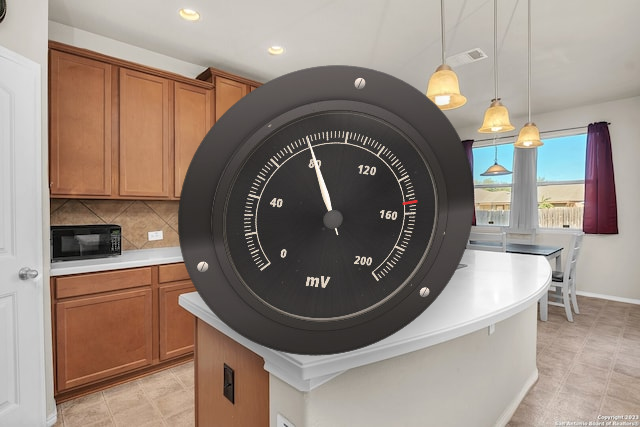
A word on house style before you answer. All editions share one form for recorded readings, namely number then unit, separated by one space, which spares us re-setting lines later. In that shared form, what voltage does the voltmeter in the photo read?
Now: 80 mV
